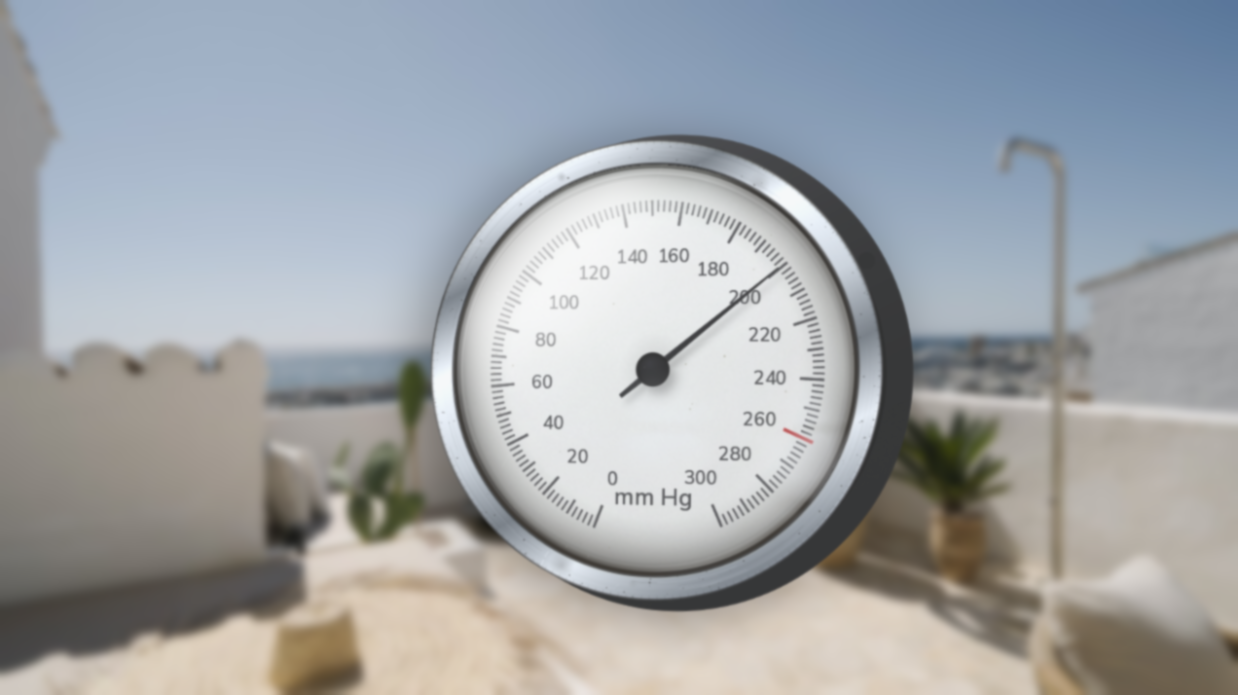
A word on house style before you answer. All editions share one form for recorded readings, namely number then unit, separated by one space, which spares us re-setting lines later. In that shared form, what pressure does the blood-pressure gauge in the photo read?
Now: 200 mmHg
